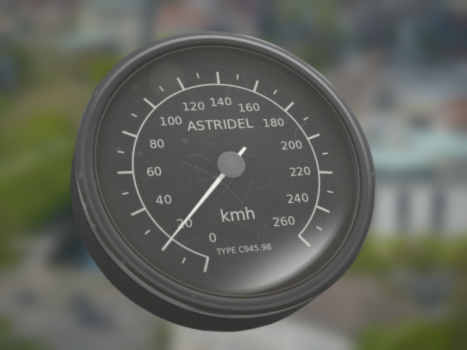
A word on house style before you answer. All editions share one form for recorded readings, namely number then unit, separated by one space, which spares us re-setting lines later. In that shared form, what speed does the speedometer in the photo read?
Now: 20 km/h
